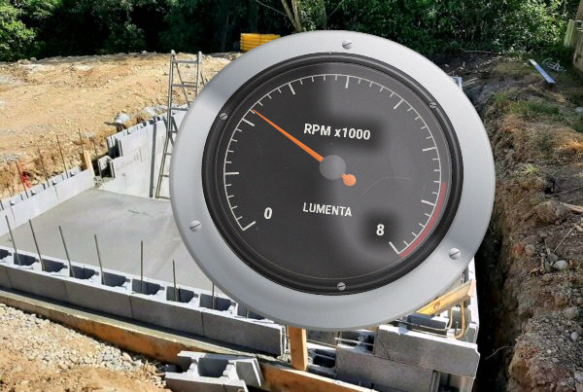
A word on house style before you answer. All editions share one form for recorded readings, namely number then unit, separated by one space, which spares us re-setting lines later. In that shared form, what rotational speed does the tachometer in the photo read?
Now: 2200 rpm
